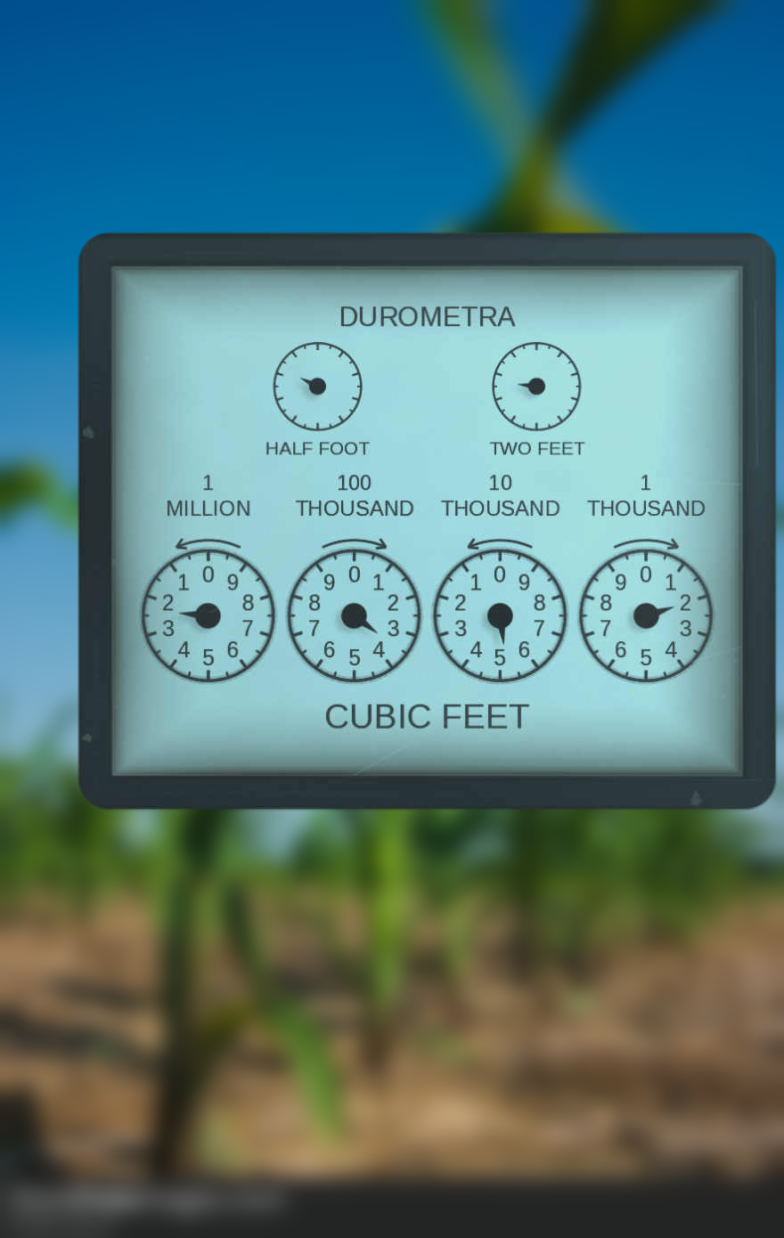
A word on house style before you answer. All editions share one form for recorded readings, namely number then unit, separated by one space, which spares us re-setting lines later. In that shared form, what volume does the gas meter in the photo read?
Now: 235200 ft³
